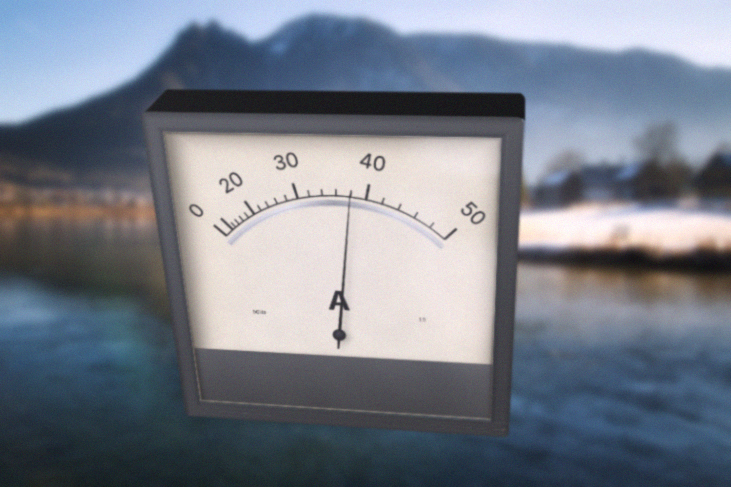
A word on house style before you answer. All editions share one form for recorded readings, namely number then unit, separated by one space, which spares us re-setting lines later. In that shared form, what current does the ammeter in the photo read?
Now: 38 A
